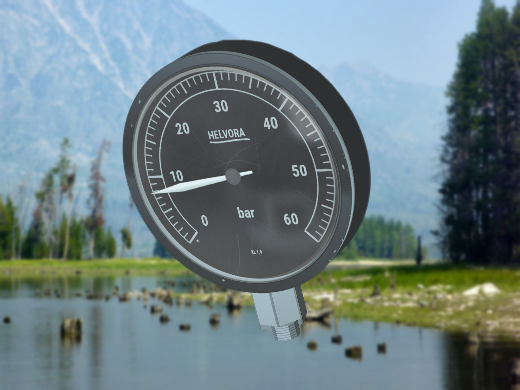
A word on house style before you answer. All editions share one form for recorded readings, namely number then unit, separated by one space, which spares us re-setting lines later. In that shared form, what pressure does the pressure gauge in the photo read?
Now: 8 bar
